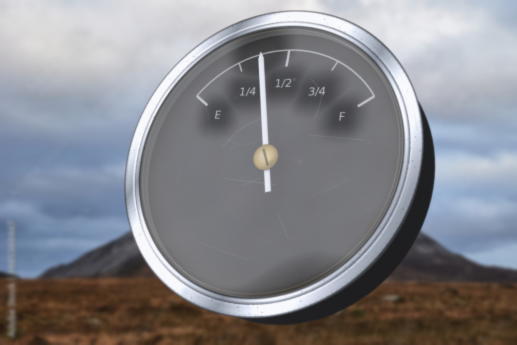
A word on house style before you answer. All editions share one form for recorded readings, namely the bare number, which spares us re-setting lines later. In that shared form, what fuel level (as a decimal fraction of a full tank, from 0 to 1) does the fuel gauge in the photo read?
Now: 0.375
